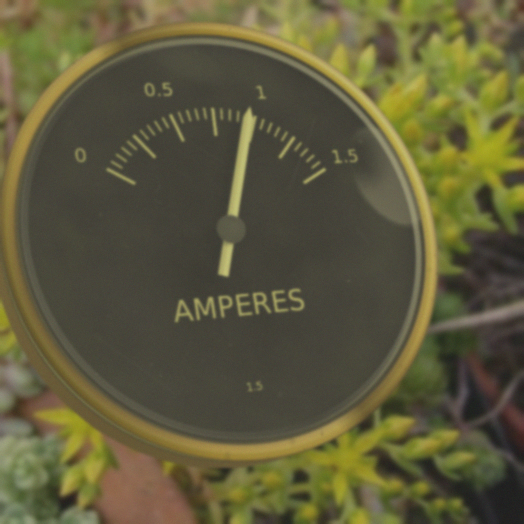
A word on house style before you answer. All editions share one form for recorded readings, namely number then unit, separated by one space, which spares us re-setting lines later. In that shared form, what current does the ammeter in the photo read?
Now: 0.95 A
